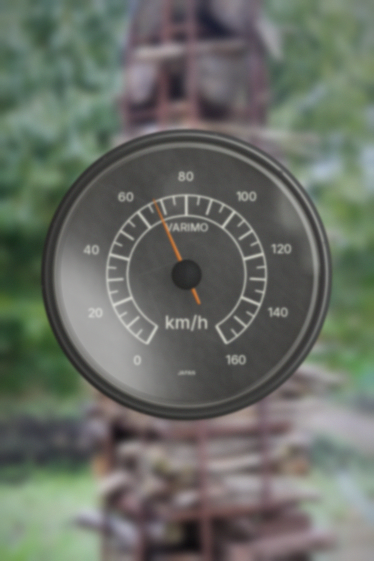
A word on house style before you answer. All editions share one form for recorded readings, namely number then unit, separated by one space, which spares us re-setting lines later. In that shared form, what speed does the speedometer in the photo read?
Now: 67.5 km/h
